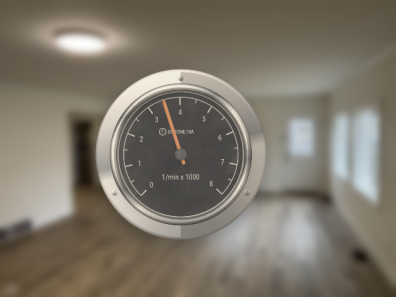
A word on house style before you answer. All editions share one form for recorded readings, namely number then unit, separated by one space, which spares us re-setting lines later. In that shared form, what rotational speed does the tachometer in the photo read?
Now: 3500 rpm
